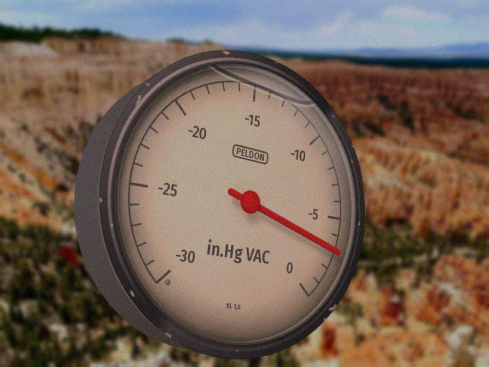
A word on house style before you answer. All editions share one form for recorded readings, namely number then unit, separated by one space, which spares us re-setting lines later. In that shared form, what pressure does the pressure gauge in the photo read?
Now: -3 inHg
